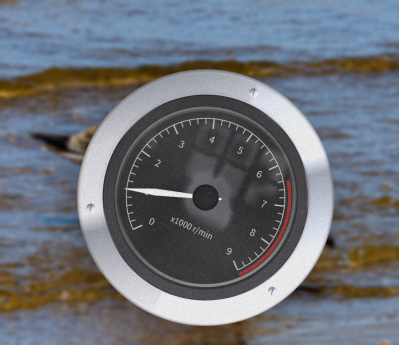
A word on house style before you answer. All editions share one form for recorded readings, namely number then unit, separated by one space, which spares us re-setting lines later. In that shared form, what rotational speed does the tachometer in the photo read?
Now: 1000 rpm
